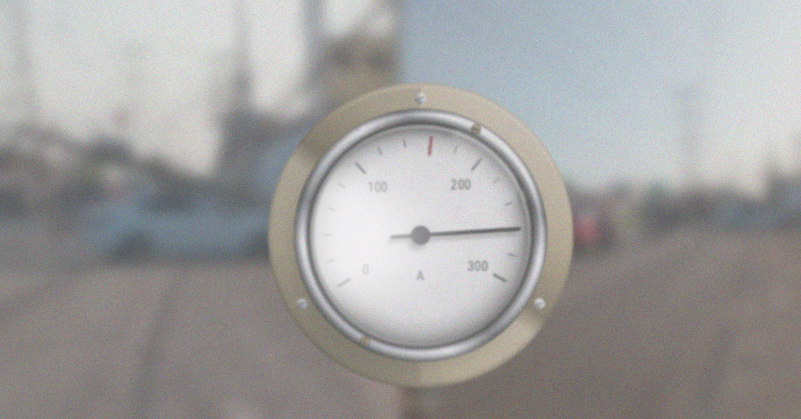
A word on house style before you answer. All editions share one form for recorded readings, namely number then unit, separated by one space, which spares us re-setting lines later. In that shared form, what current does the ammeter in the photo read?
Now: 260 A
